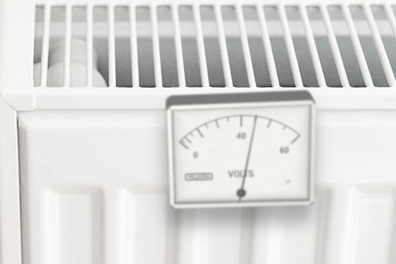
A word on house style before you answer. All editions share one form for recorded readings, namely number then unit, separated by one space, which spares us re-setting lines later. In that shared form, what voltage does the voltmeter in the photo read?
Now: 45 V
